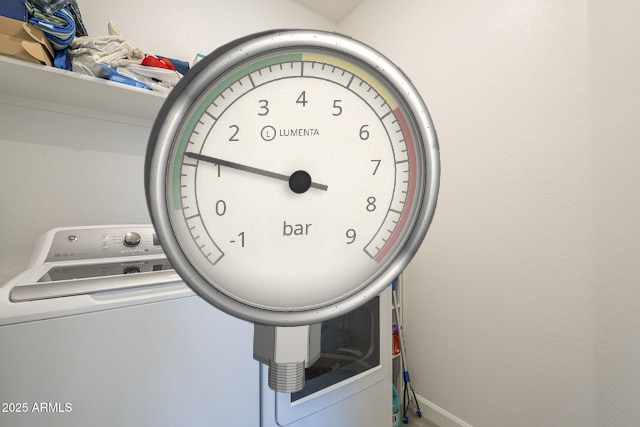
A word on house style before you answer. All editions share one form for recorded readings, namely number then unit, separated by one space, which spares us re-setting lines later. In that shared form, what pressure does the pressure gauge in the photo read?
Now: 1.2 bar
